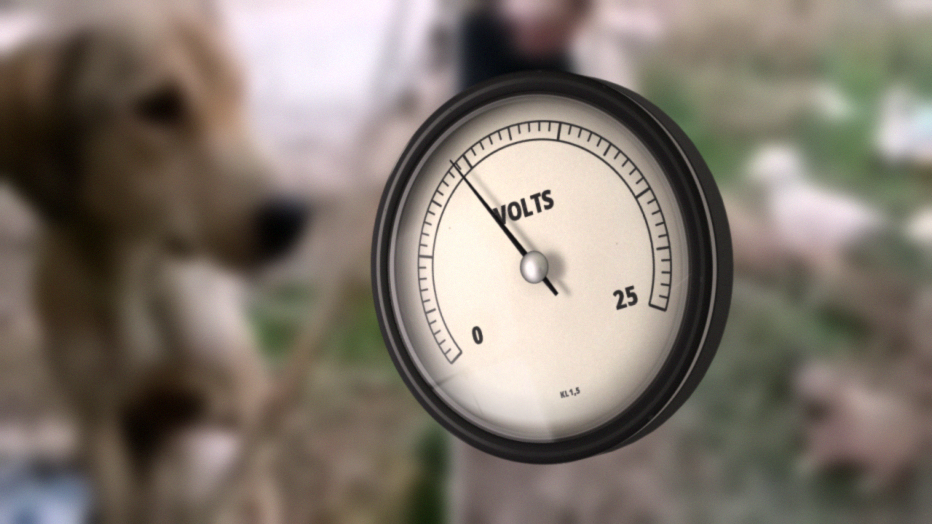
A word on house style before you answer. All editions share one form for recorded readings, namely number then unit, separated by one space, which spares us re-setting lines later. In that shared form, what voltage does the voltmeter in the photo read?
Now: 9.5 V
